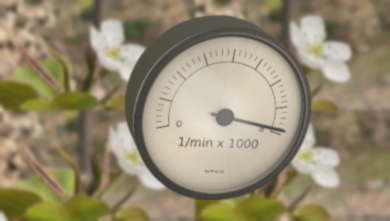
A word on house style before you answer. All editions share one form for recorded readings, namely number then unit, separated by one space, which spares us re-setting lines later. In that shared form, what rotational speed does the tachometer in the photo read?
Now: 7800 rpm
